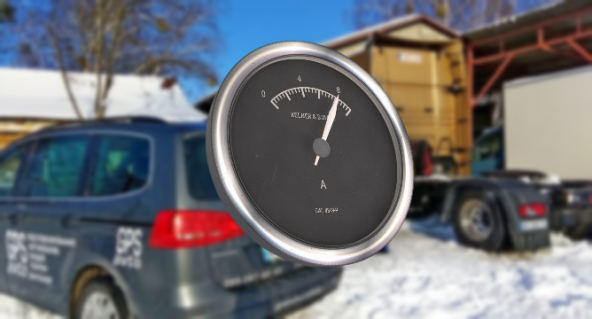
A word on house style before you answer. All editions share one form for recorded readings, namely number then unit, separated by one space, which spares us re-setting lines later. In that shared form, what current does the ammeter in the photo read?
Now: 8 A
